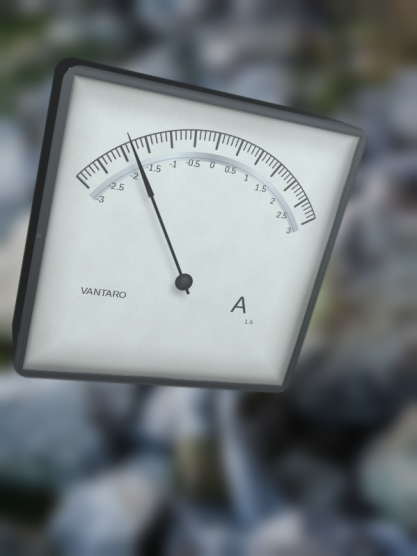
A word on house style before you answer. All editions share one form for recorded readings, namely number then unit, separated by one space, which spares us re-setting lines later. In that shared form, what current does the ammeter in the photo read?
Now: -1.8 A
